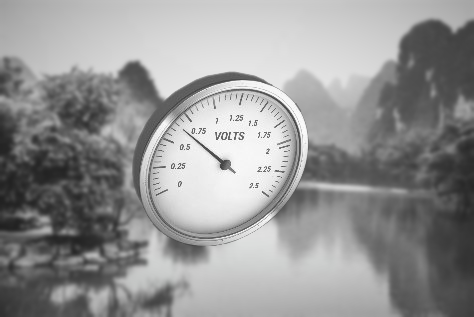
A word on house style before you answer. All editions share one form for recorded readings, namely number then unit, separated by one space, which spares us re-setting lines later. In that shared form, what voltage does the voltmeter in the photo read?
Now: 0.65 V
